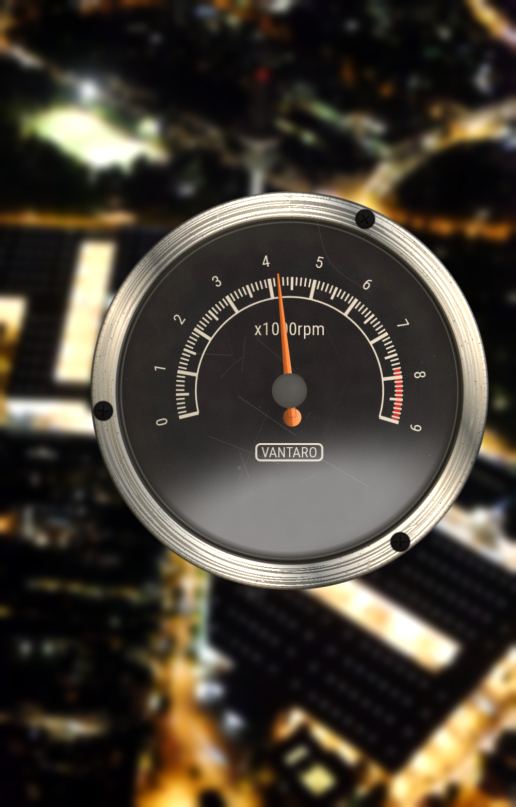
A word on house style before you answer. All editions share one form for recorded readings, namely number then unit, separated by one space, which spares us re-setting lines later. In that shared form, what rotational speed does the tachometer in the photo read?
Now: 4200 rpm
